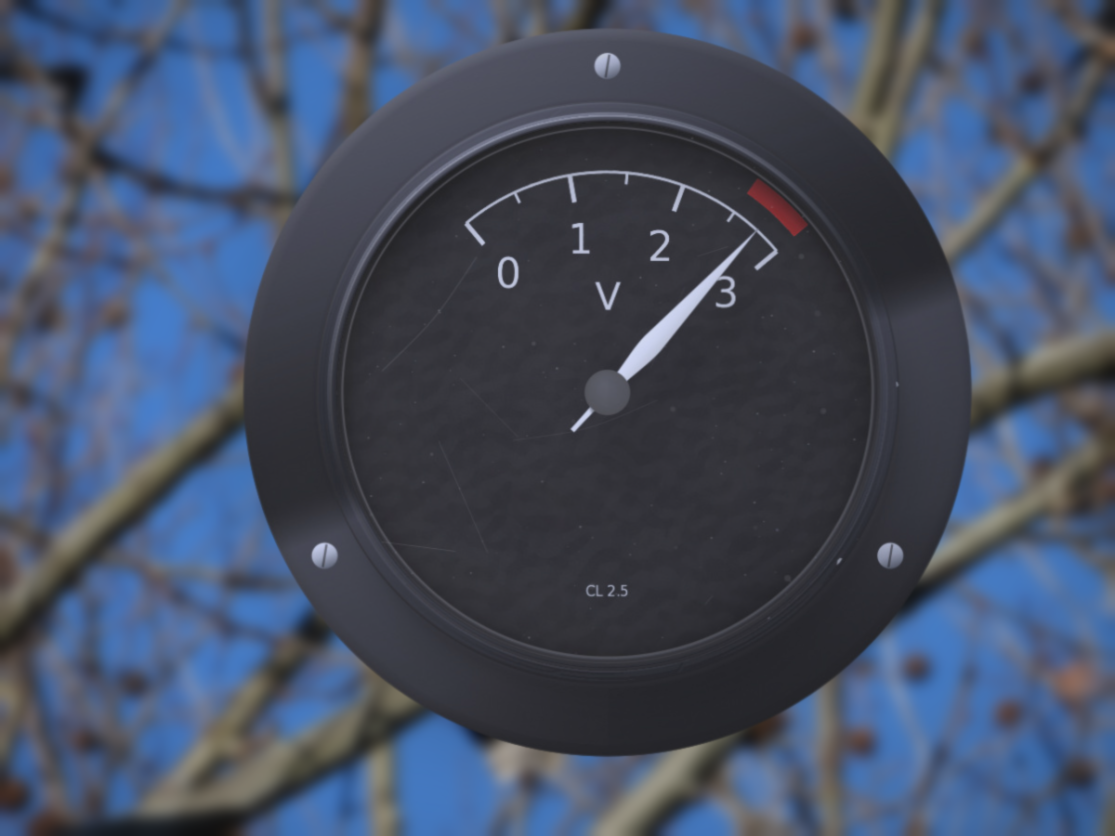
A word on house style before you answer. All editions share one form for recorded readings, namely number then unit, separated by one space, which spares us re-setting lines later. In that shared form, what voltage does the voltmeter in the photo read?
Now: 2.75 V
